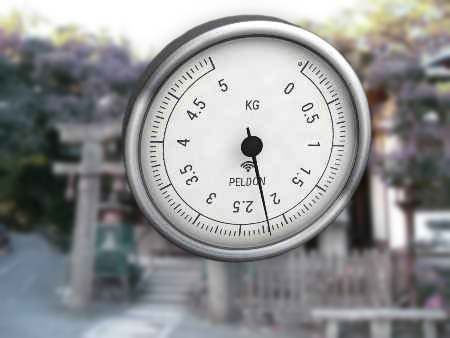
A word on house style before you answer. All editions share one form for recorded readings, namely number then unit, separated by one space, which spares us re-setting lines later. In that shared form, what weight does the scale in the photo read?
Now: 2.2 kg
